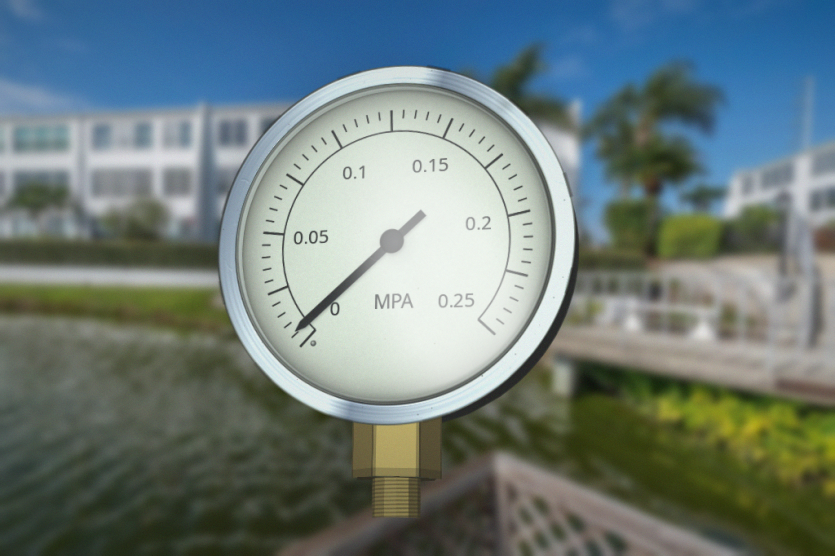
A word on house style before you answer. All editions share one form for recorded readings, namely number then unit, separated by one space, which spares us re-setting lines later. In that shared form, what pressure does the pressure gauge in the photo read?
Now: 0.005 MPa
